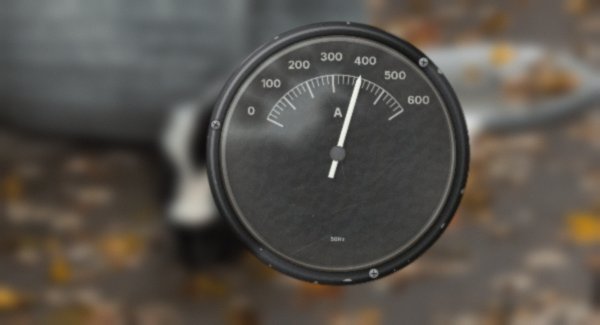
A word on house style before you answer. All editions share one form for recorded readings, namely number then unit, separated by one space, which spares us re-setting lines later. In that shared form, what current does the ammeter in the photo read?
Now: 400 A
